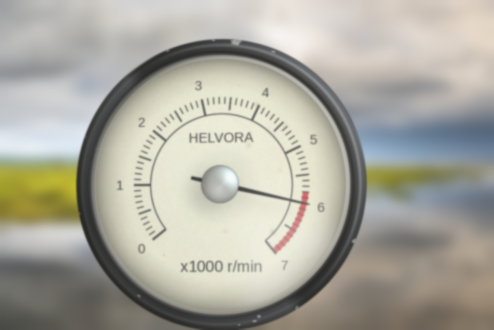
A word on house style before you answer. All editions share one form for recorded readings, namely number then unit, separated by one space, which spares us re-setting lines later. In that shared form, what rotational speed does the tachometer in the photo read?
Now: 6000 rpm
